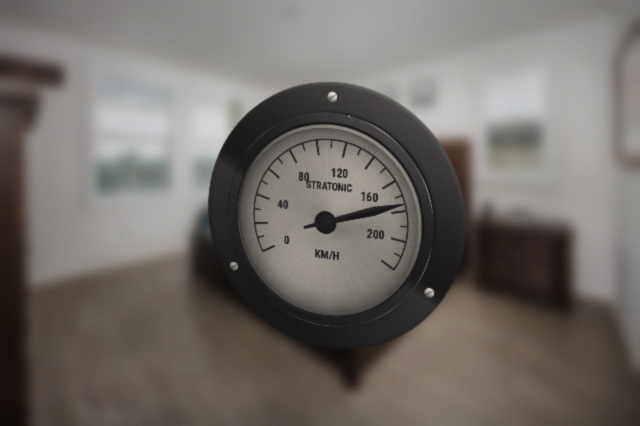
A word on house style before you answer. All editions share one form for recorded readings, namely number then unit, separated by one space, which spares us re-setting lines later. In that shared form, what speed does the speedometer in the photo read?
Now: 175 km/h
